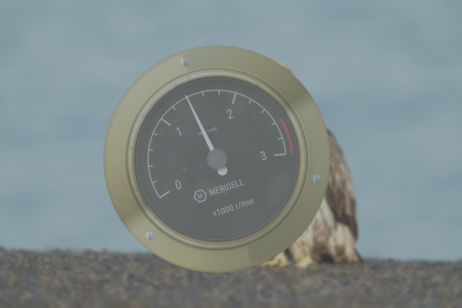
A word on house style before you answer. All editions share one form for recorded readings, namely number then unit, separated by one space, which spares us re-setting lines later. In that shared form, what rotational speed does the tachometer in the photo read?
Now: 1400 rpm
